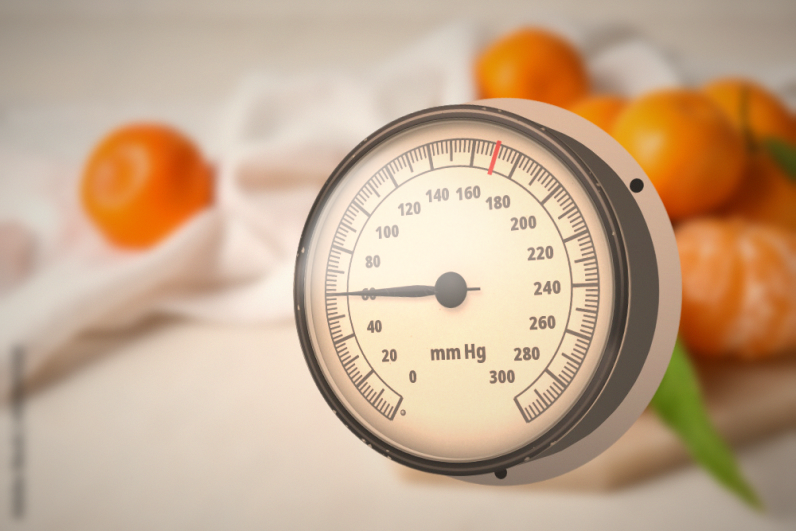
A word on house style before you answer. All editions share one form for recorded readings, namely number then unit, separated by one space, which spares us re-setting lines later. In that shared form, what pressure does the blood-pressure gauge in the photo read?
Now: 60 mmHg
